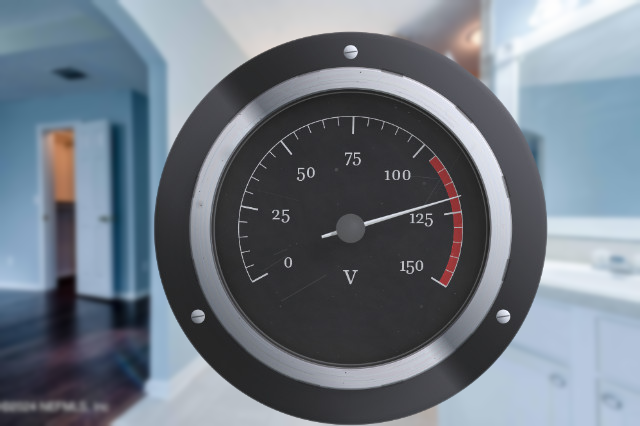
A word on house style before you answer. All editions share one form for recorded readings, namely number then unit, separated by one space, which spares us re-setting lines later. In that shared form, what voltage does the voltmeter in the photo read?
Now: 120 V
